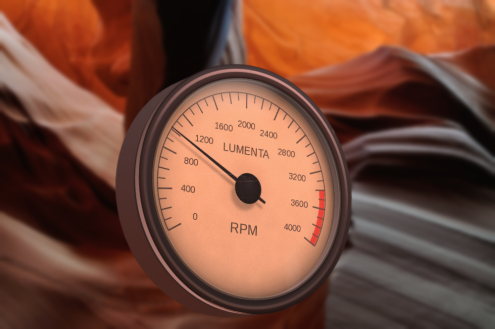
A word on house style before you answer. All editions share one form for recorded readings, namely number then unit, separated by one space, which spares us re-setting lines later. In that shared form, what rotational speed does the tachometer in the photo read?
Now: 1000 rpm
